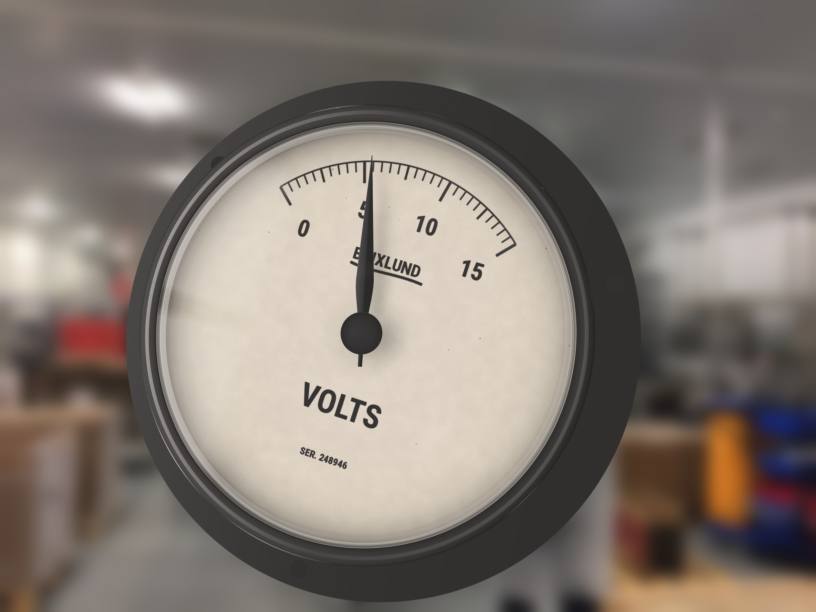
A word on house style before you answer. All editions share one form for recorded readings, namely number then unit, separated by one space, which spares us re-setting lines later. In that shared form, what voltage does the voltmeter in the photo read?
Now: 5.5 V
